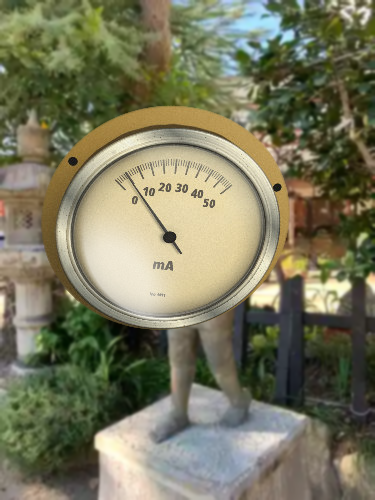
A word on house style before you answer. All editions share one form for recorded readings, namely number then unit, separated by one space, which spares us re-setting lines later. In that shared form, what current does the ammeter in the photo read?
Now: 5 mA
